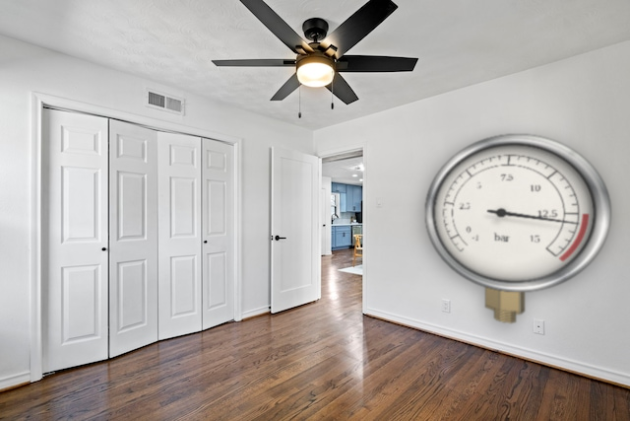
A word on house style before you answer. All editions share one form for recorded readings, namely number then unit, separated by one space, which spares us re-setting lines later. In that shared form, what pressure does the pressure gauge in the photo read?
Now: 13 bar
